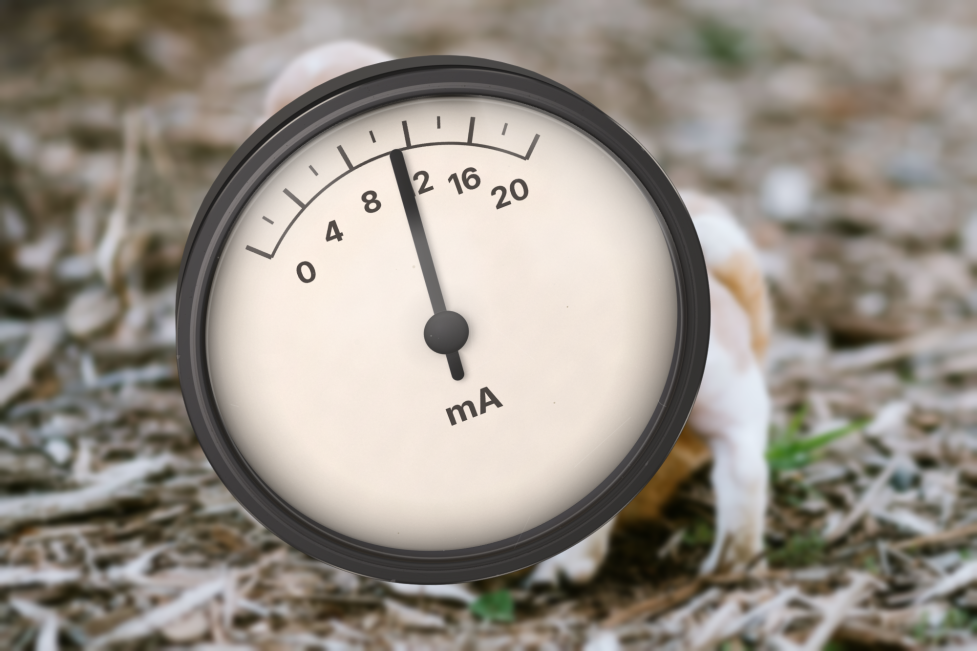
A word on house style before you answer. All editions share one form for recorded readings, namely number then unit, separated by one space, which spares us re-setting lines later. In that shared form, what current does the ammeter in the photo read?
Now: 11 mA
